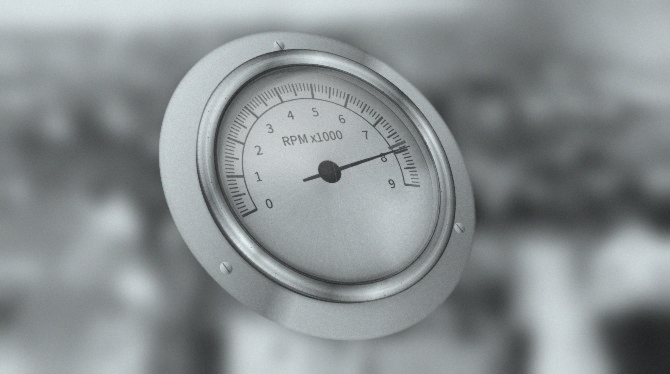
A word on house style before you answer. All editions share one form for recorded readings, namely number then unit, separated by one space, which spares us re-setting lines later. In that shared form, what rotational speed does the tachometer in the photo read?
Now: 8000 rpm
